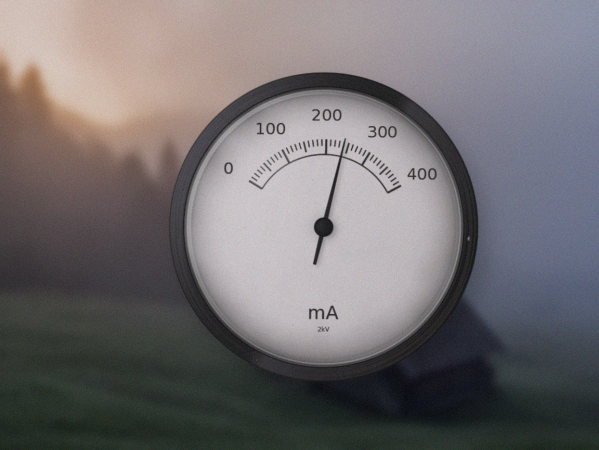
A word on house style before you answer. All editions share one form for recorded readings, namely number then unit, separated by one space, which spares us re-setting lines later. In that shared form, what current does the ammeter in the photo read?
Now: 240 mA
